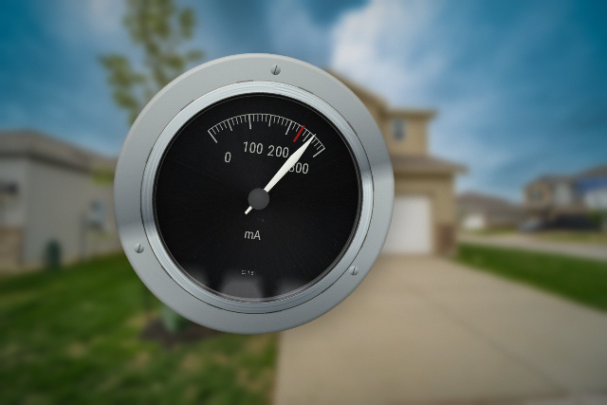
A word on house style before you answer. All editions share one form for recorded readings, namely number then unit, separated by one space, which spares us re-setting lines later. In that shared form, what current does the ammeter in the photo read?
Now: 260 mA
